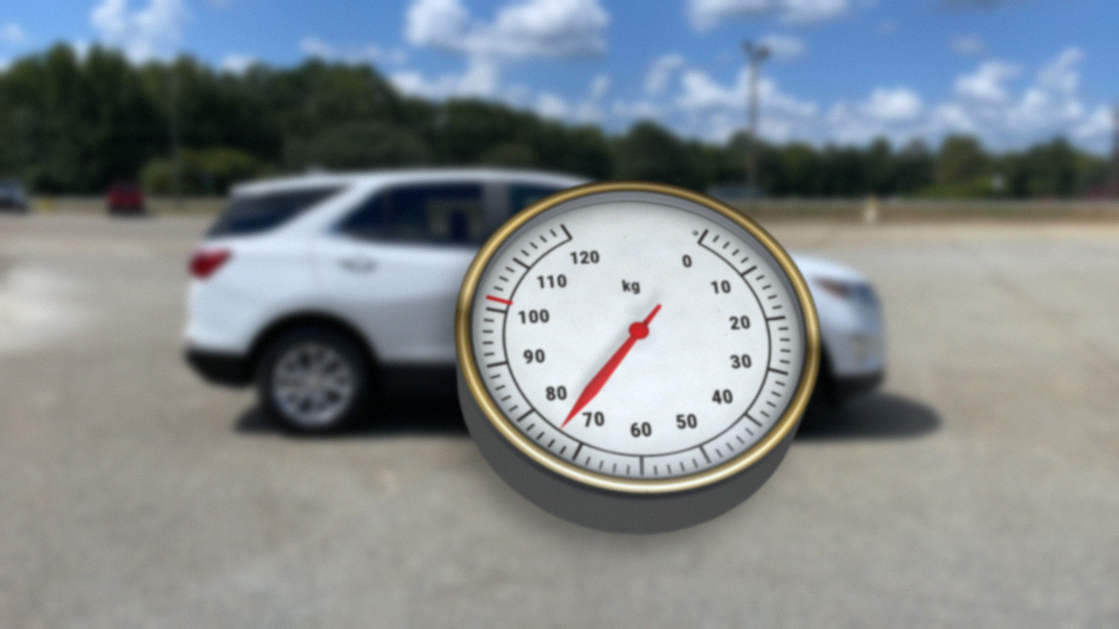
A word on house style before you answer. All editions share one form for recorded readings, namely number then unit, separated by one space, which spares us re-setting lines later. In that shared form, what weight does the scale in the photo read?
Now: 74 kg
